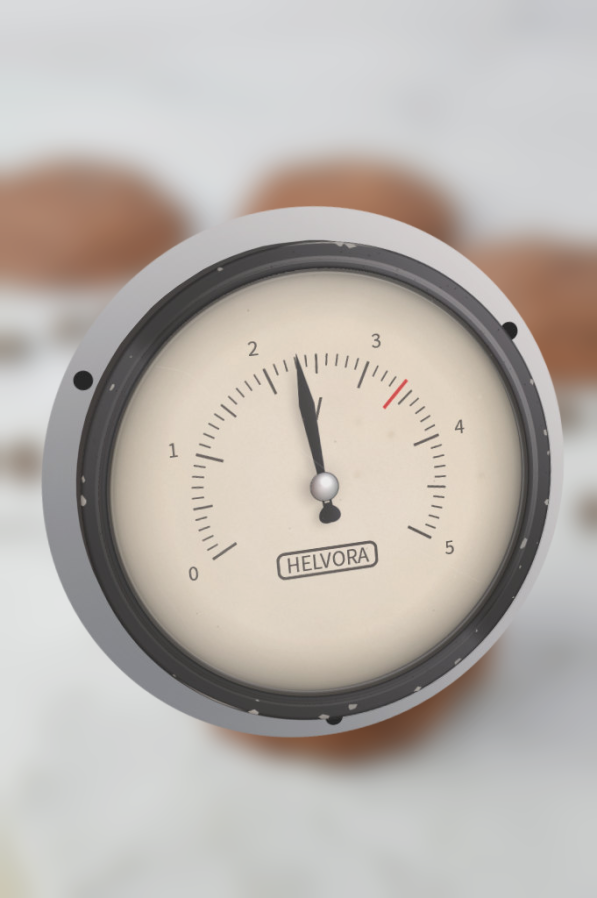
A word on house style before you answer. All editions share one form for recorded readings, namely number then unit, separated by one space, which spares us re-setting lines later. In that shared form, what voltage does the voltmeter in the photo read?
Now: 2.3 V
